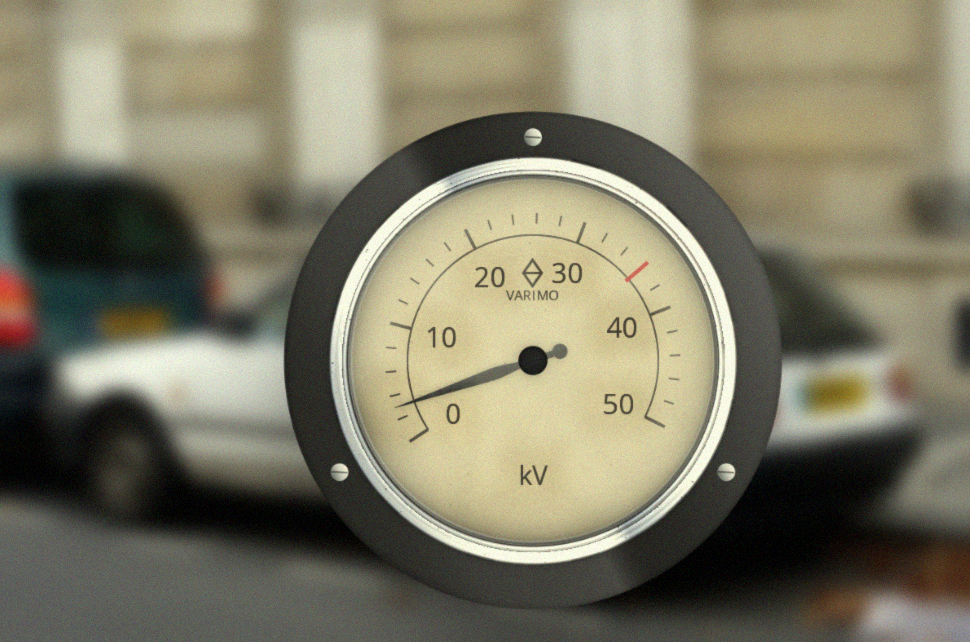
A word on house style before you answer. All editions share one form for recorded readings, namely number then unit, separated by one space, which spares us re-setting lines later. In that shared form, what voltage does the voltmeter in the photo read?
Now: 3 kV
